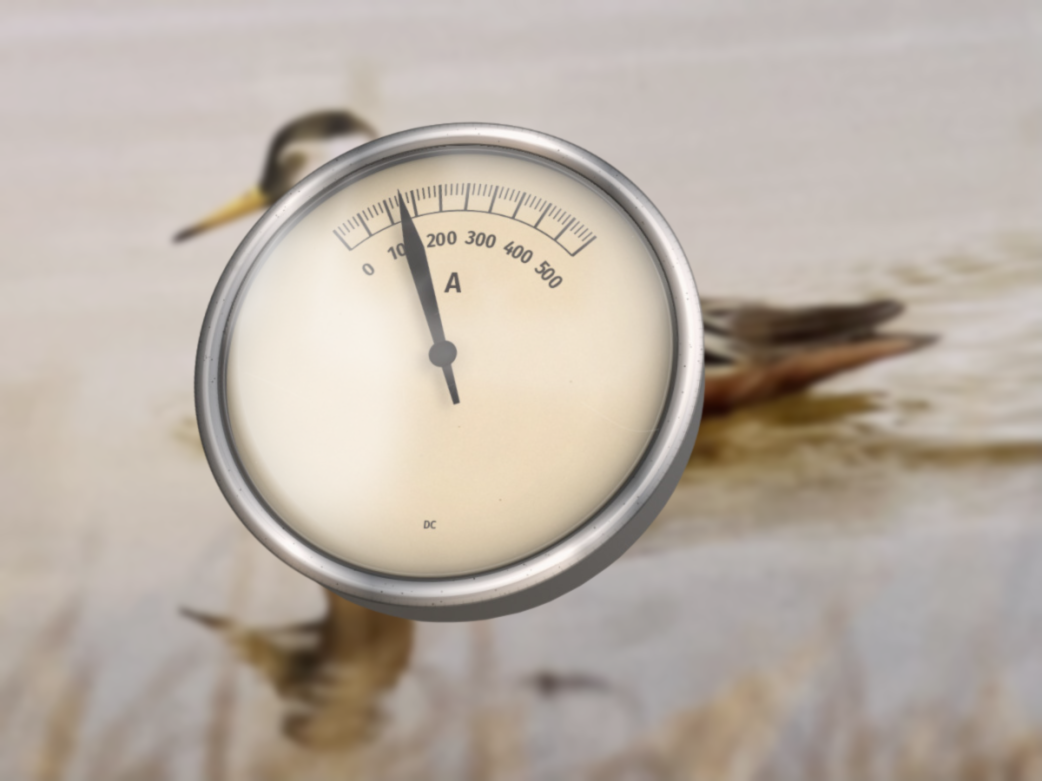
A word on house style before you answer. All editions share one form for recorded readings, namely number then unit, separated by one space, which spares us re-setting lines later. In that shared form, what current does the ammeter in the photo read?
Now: 130 A
